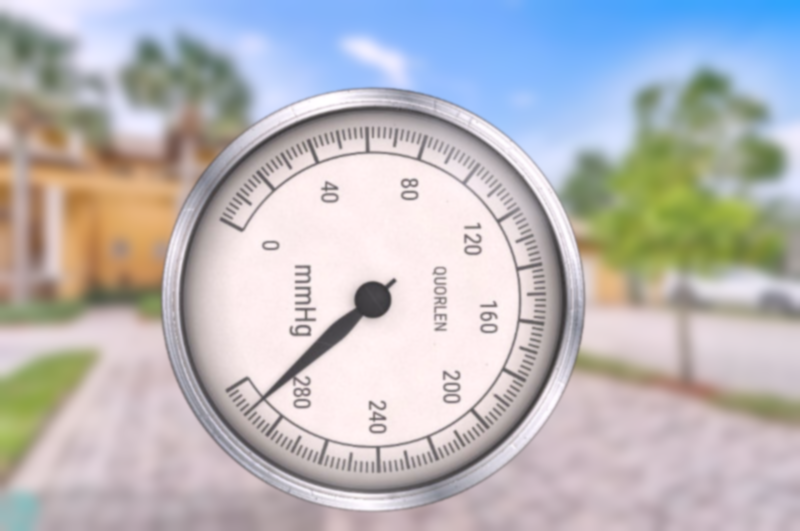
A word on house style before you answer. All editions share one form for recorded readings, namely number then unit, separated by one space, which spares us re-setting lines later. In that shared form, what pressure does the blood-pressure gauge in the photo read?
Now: 290 mmHg
